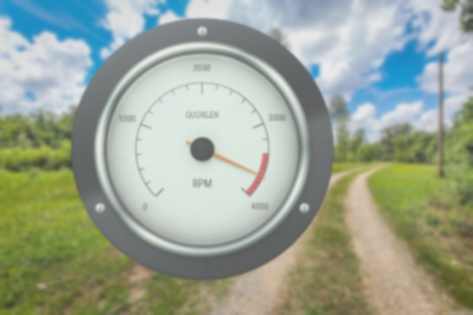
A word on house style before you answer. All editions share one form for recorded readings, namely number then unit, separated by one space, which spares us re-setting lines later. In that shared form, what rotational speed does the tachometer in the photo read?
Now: 3700 rpm
